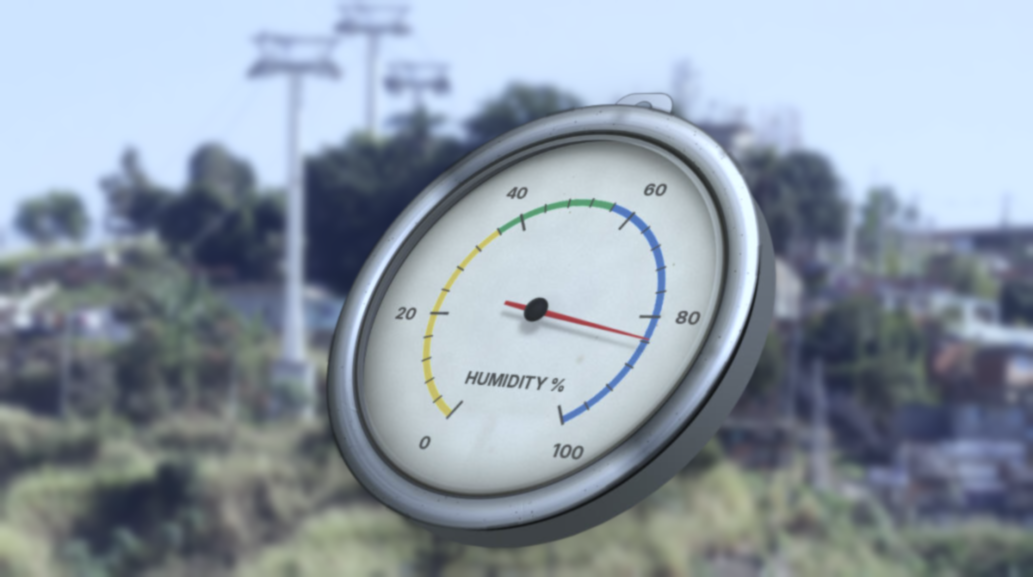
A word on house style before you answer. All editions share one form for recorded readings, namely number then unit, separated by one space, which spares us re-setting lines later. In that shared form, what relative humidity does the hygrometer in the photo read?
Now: 84 %
